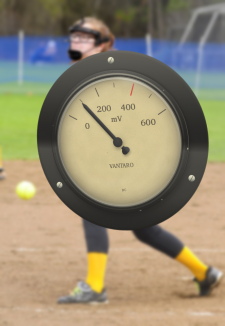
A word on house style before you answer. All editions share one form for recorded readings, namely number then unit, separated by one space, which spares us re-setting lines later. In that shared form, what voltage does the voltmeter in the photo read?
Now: 100 mV
